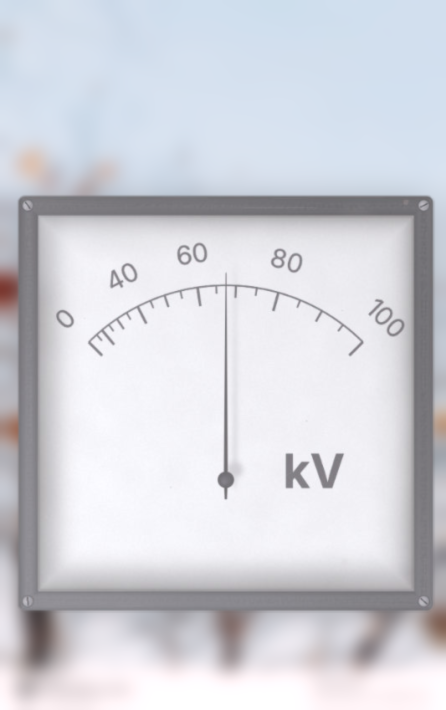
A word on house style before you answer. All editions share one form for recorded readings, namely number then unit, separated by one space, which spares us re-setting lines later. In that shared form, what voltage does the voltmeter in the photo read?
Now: 67.5 kV
